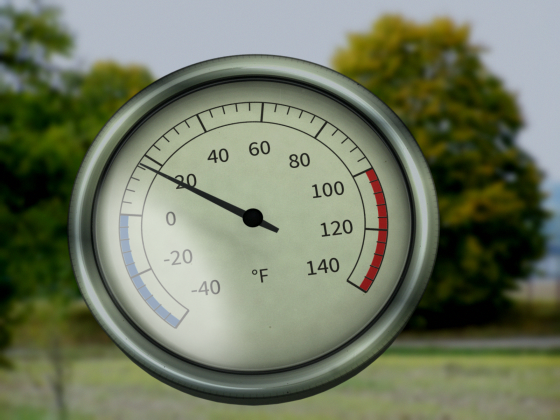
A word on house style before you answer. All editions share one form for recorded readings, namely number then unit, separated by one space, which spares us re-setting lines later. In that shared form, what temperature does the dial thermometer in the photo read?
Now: 16 °F
